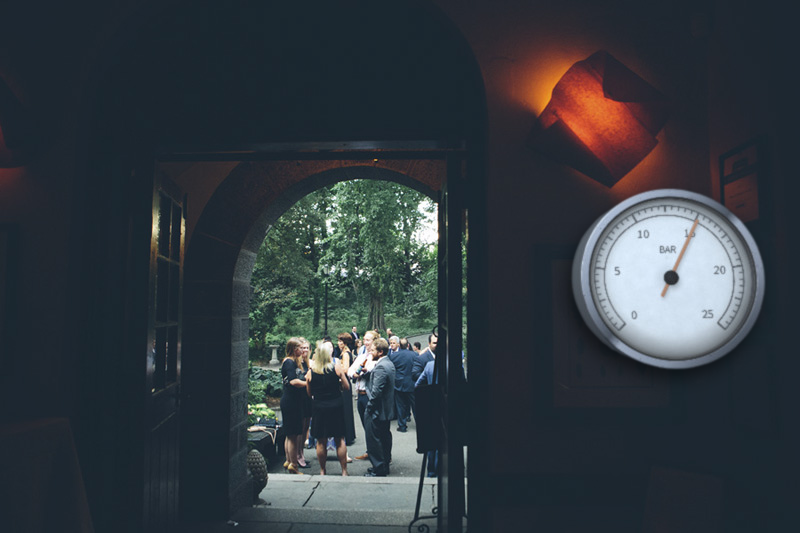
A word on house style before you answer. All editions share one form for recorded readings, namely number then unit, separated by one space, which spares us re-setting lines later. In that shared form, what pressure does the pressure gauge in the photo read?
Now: 15 bar
